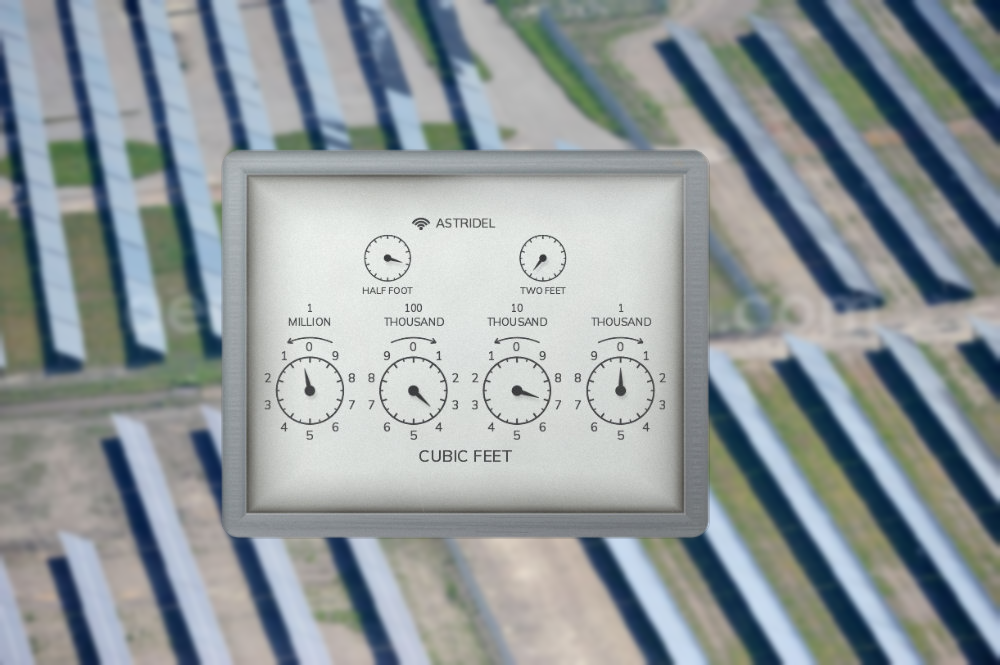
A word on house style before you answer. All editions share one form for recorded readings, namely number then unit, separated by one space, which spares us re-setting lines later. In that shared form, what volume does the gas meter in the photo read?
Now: 37000 ft³
